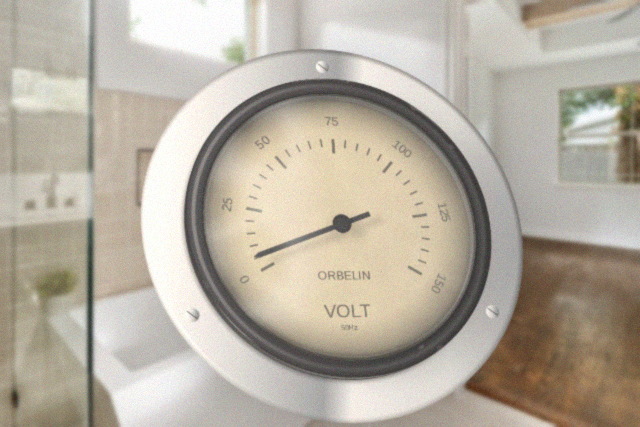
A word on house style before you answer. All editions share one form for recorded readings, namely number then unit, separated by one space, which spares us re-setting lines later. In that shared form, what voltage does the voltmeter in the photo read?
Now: 5 V
